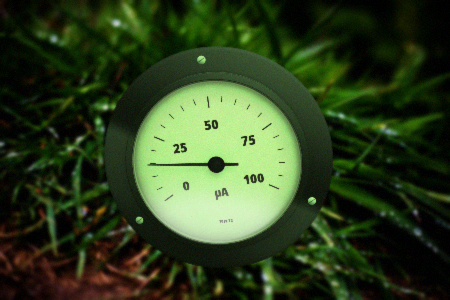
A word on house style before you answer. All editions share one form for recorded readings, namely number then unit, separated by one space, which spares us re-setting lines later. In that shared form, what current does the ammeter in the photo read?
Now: 15 µA
